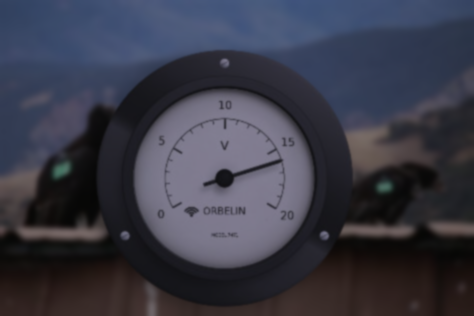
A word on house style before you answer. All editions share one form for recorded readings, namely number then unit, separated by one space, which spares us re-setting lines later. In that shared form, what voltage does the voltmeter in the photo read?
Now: 16 V
